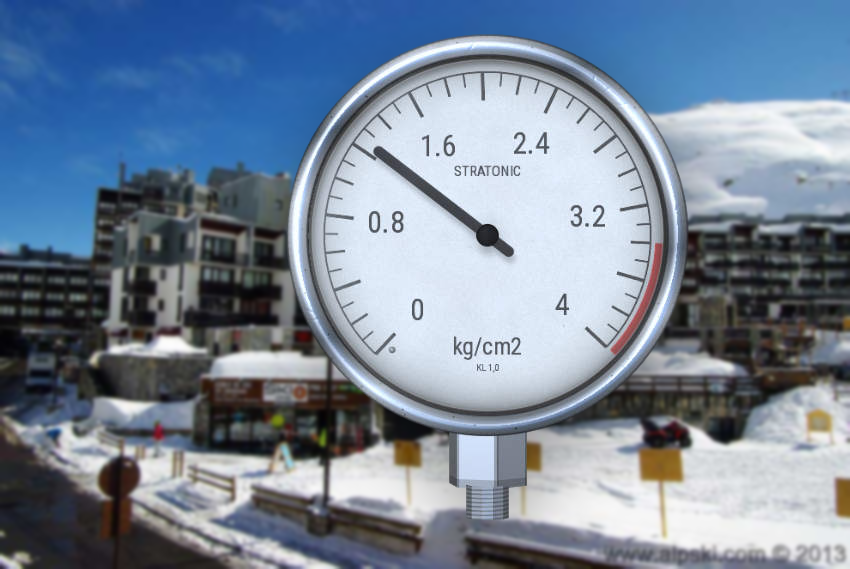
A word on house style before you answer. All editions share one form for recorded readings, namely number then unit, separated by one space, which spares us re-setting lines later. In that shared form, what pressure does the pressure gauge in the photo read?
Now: 1.25 kg/cm²
